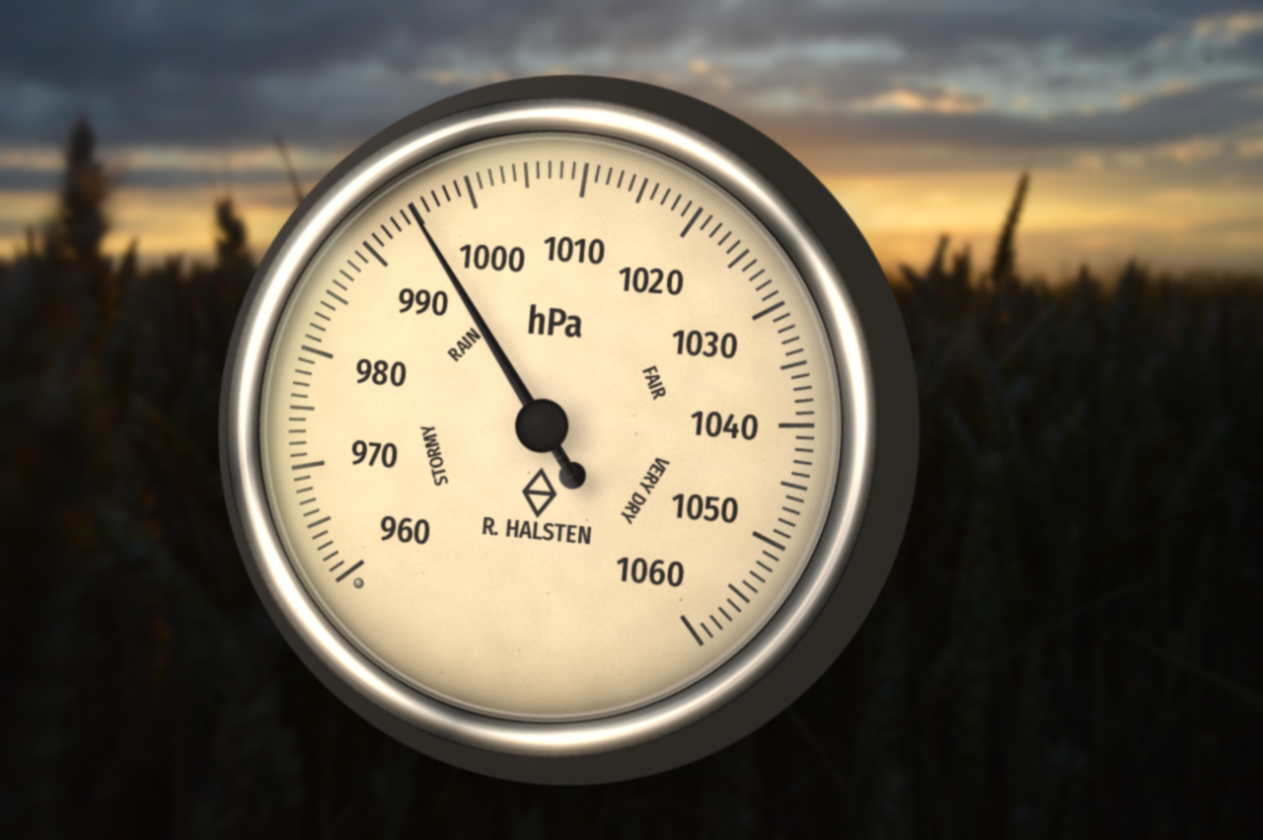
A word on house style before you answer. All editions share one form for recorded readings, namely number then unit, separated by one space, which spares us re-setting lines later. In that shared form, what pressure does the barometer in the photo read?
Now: 995 hPa
